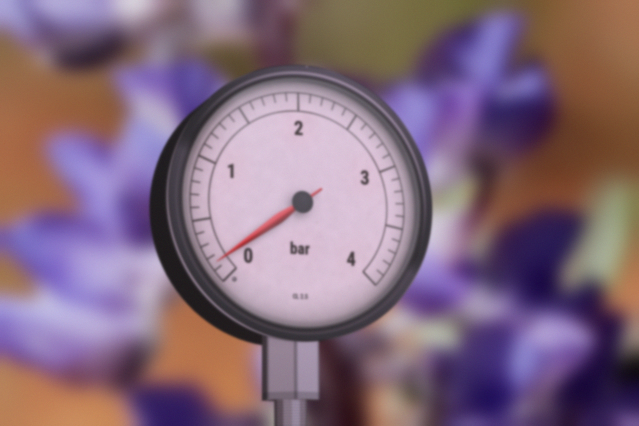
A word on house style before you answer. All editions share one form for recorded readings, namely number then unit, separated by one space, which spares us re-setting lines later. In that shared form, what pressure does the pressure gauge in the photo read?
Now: 0.15 bar
